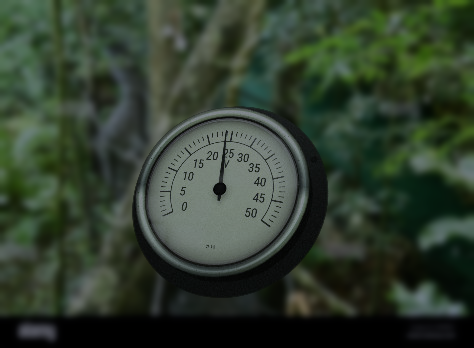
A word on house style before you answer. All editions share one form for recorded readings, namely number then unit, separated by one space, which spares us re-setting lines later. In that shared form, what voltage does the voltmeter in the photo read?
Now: 24 V
